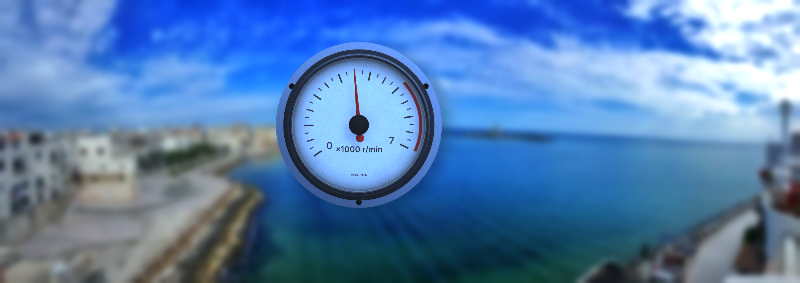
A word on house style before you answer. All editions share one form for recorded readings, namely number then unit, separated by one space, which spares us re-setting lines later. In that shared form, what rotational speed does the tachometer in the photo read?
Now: 3500 rpm
